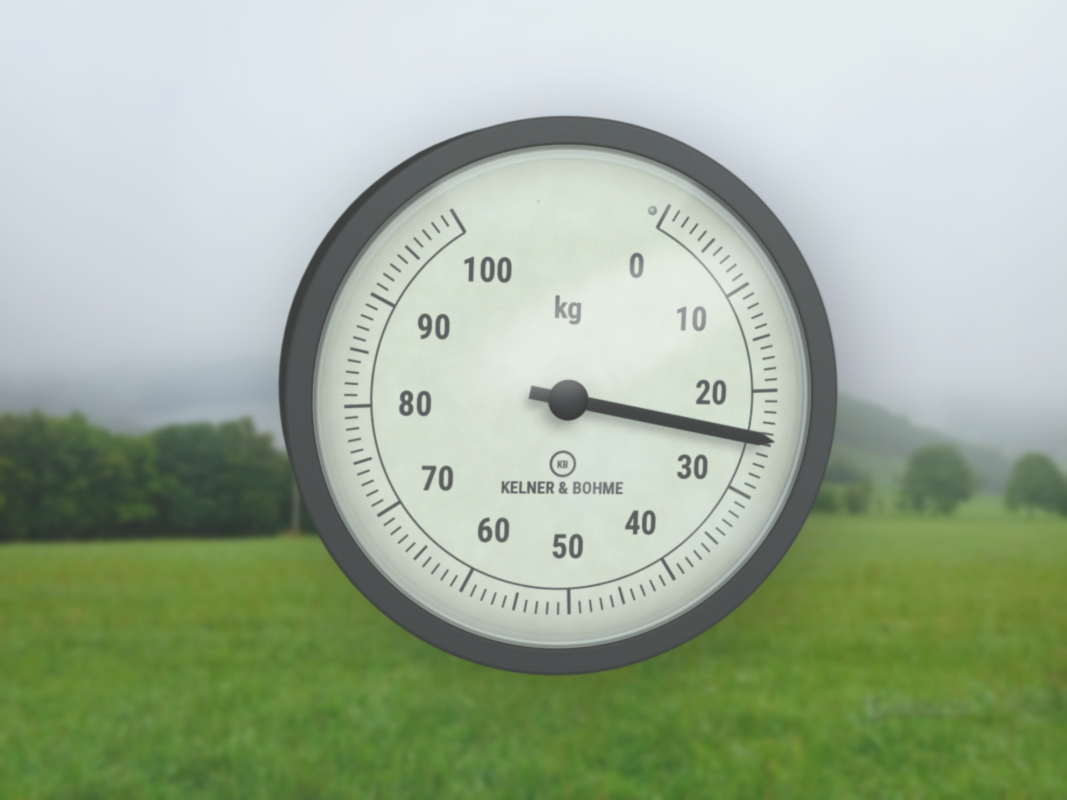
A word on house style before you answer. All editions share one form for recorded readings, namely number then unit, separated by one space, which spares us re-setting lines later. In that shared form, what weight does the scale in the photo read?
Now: 24.5 kg
